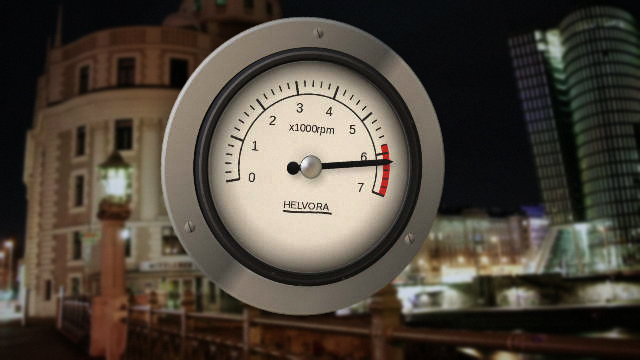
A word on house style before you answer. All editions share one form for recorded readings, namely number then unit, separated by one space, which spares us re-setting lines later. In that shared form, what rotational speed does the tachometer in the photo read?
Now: 6200 rpm
